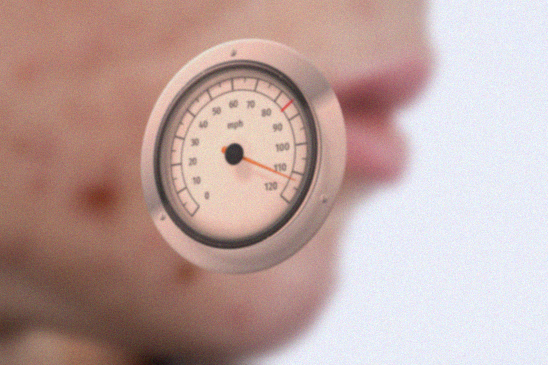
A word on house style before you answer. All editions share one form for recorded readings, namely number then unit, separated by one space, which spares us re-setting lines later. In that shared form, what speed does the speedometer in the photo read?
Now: 112.5 mph
